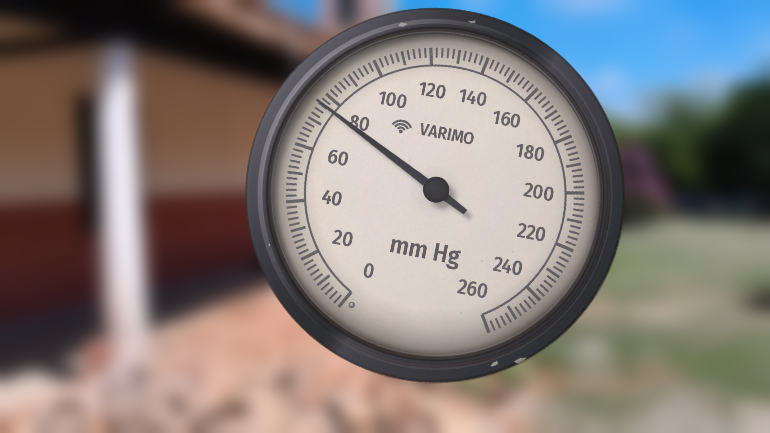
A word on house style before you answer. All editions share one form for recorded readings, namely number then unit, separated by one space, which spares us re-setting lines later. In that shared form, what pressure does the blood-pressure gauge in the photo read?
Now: 76 mmHg
